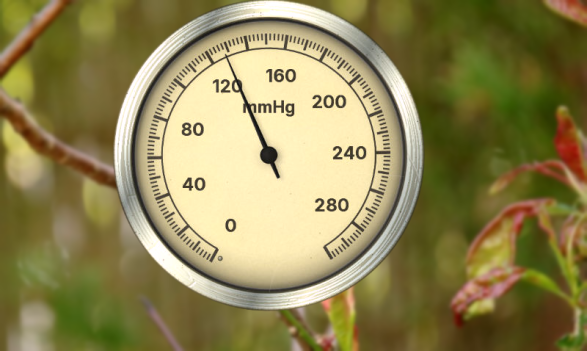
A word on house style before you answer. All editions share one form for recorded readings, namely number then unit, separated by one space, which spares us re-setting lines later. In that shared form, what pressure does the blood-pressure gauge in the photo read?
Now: 128 mmHg
